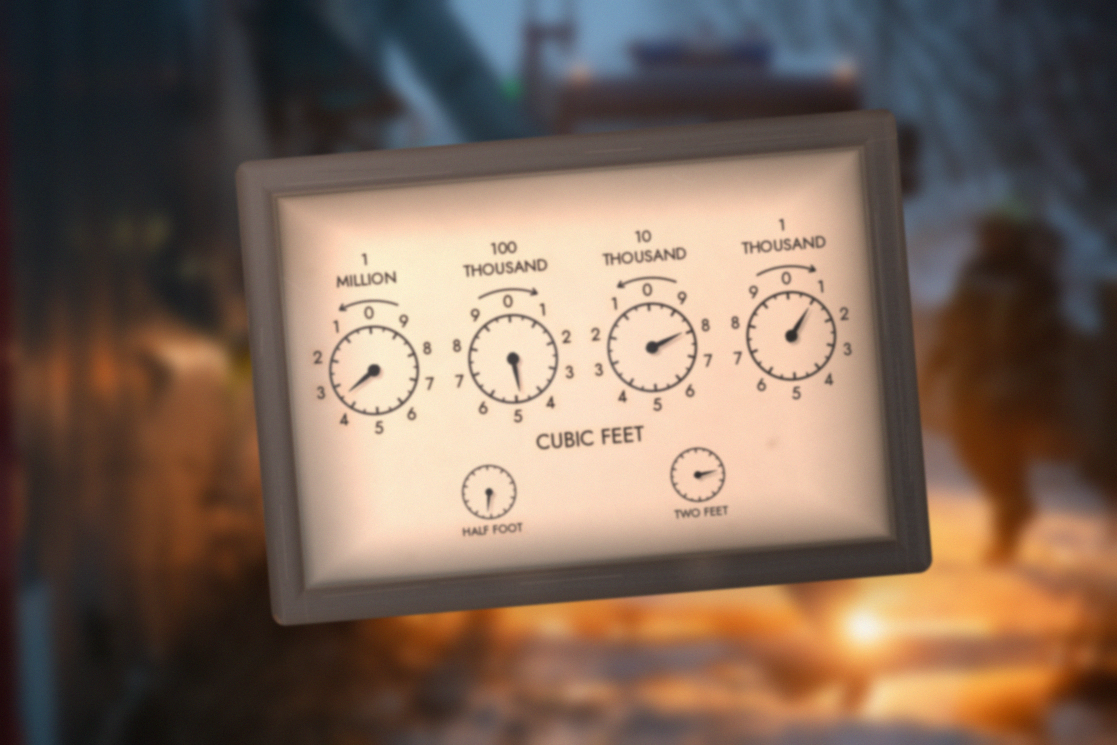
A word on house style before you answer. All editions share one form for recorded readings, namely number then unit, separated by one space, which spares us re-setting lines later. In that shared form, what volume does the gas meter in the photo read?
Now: 348100 ft³
